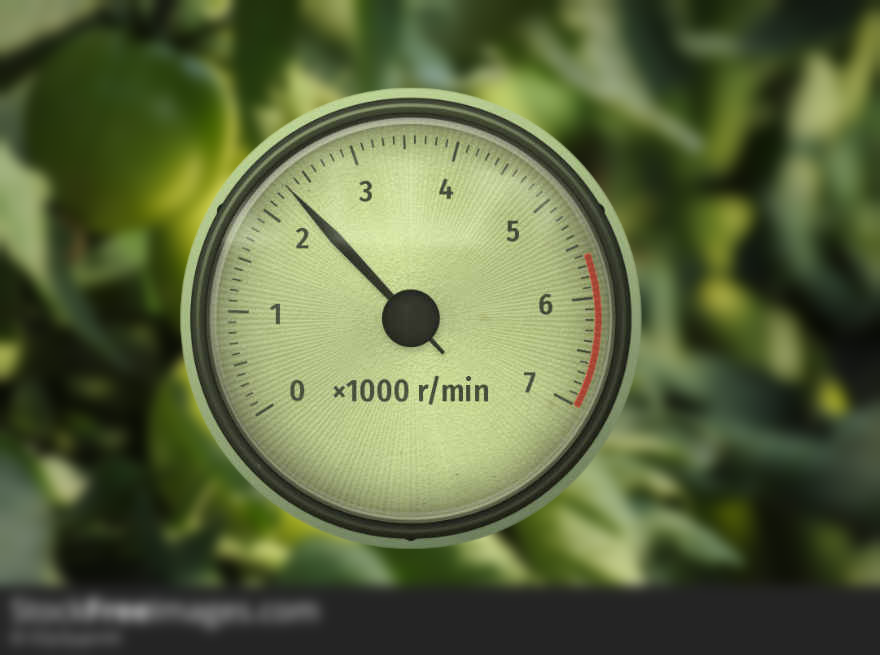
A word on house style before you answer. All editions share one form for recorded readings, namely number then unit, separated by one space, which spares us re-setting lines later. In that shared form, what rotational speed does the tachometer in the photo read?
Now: 2300 rpm
